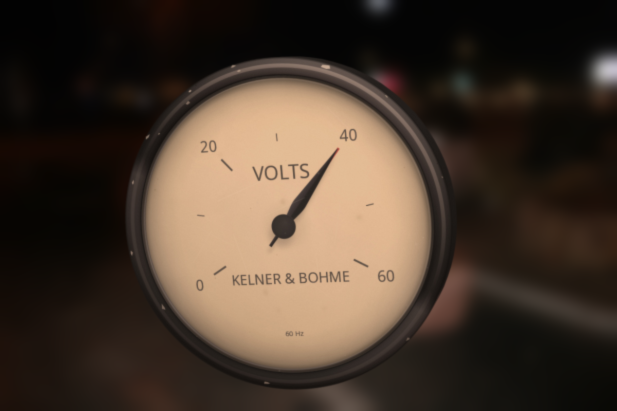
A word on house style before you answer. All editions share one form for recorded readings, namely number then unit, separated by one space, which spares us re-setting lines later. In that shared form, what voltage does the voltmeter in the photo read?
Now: 40 V
